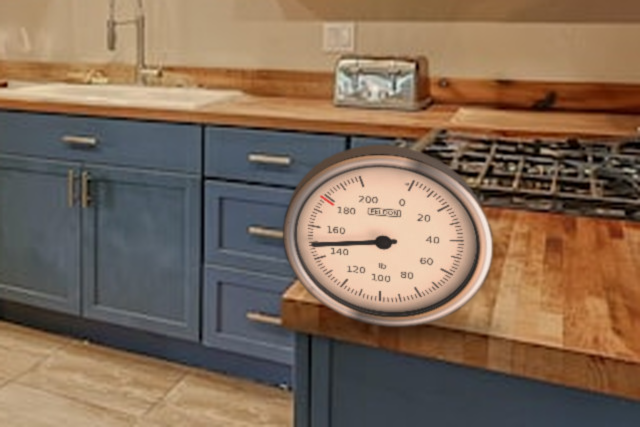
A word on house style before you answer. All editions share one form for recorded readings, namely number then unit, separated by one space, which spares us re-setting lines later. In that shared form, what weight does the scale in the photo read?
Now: 150 lb
